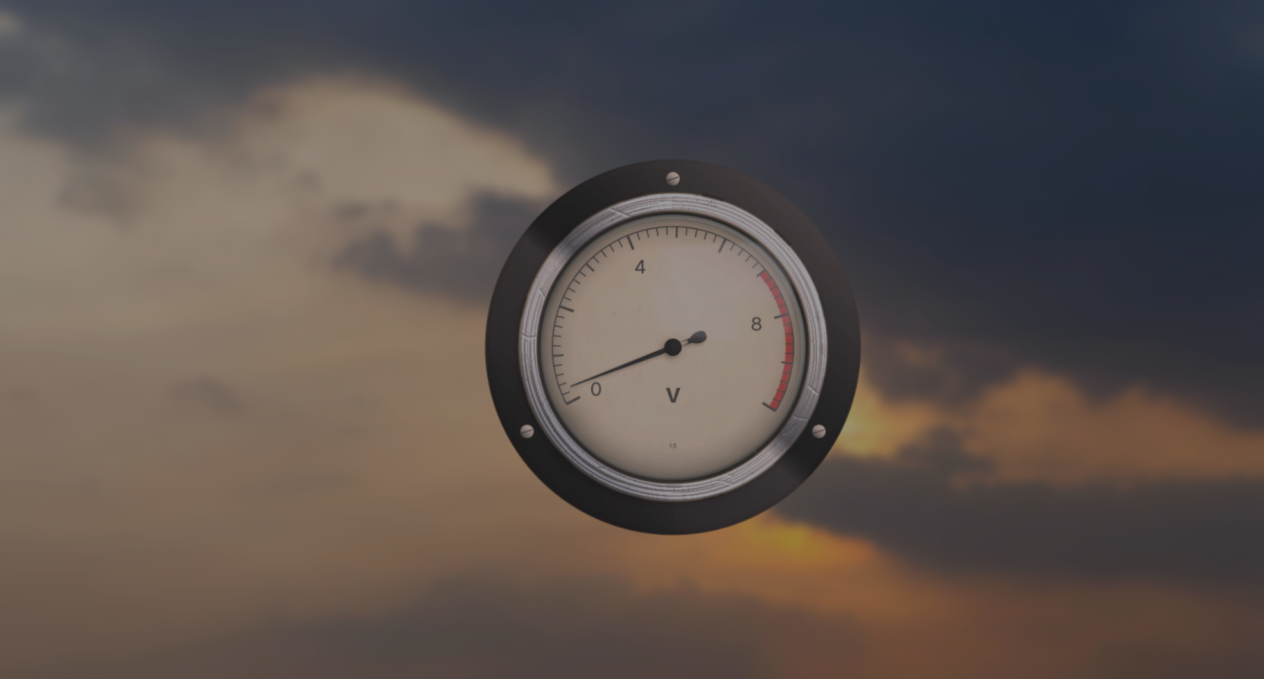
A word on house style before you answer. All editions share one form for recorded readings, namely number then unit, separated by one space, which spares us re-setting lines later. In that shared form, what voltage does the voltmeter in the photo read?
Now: 0.3 V
